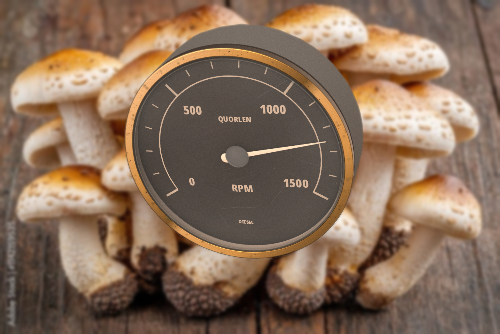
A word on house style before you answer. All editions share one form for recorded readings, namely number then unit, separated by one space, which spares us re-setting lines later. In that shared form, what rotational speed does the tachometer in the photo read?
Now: 1250 rpm
